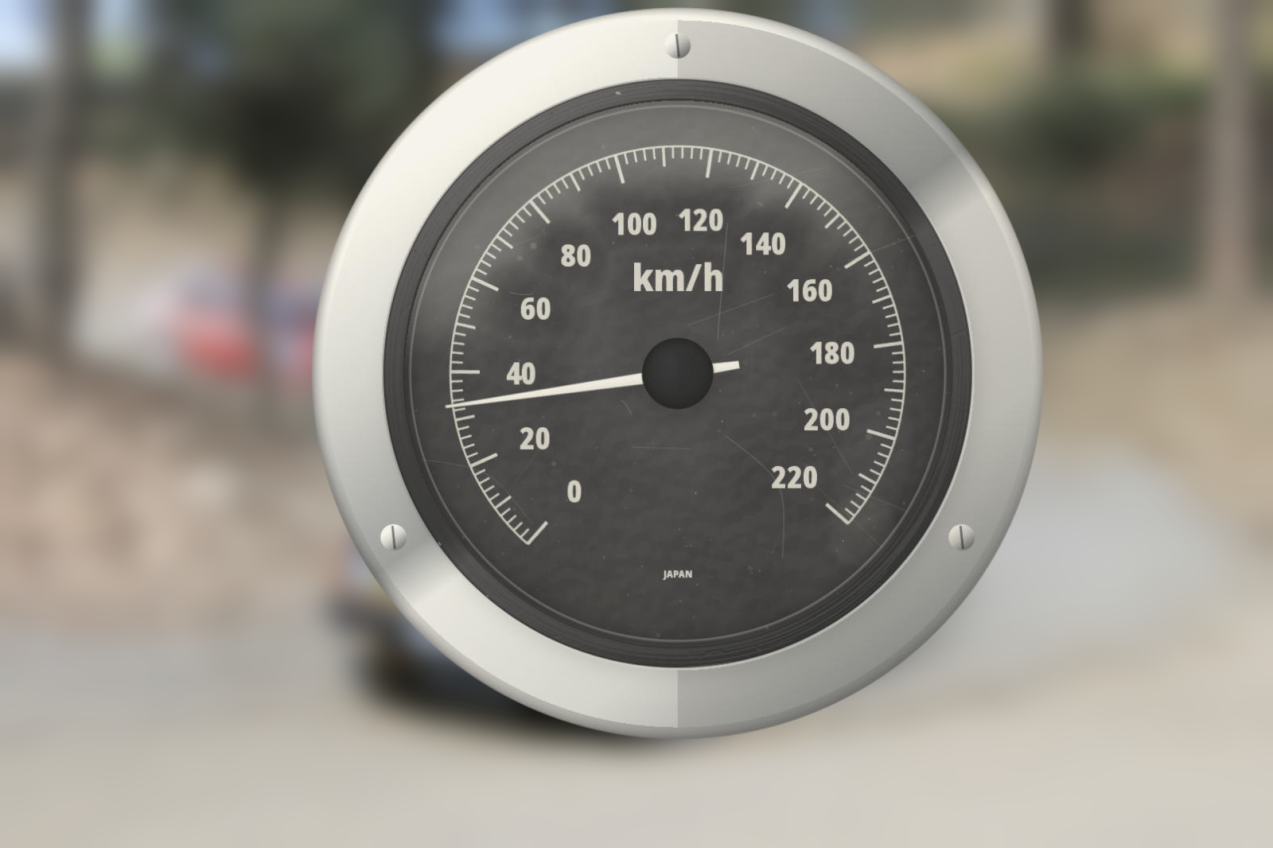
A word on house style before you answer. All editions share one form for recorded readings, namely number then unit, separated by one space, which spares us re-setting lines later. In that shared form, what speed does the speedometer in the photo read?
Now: 33 km/h
